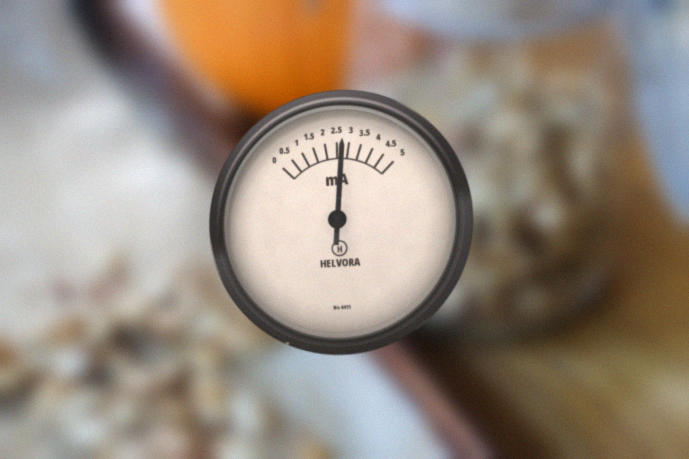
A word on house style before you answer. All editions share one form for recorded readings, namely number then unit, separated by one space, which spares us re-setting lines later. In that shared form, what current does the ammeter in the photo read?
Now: 2.75 mA
